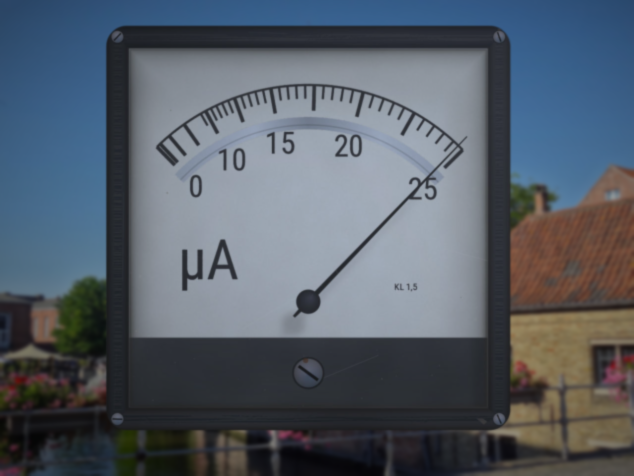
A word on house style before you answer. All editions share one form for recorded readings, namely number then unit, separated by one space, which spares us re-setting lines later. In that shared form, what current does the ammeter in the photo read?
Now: 24.75 µA
